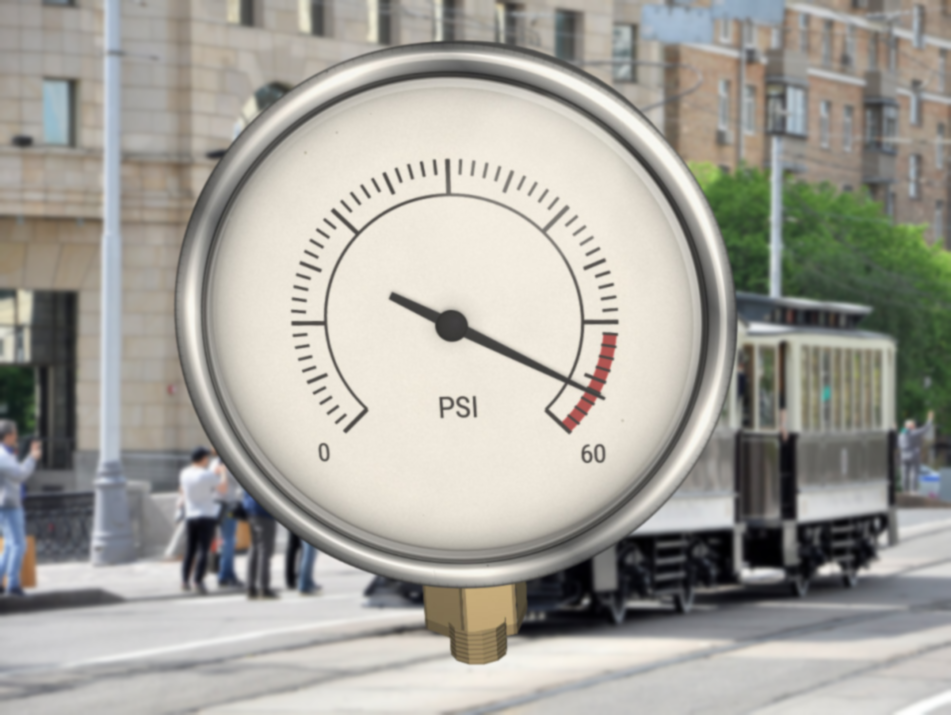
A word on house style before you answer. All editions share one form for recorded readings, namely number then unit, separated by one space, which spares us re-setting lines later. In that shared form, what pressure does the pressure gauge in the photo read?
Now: 56 psi
